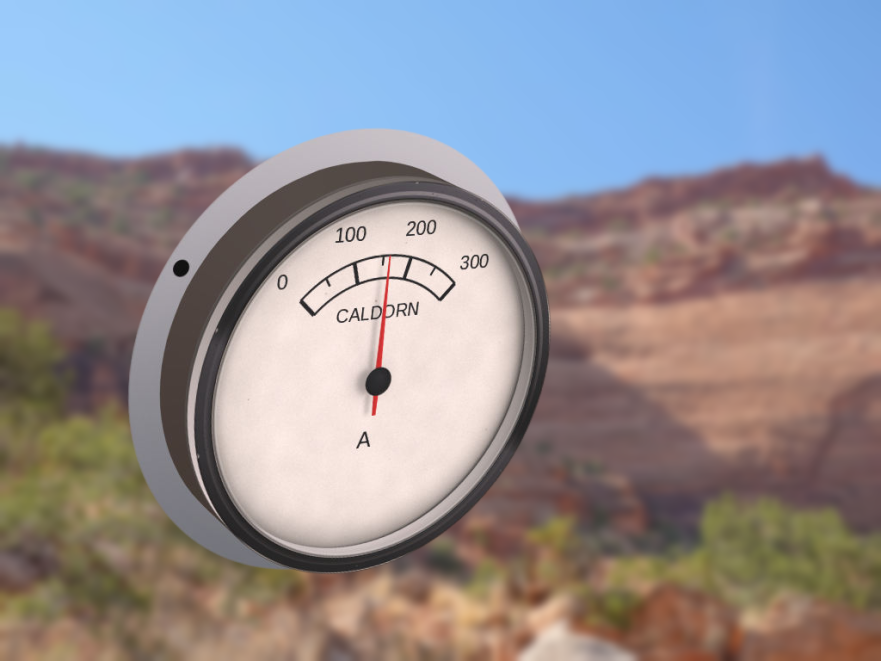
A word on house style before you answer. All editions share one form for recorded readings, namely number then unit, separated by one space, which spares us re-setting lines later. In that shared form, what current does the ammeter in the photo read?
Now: 150 A
